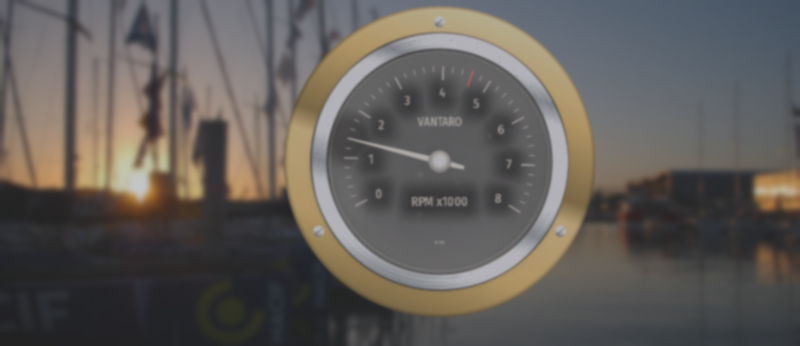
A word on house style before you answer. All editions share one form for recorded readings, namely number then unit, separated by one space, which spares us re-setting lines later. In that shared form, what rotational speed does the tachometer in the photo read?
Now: 1400 rpm
